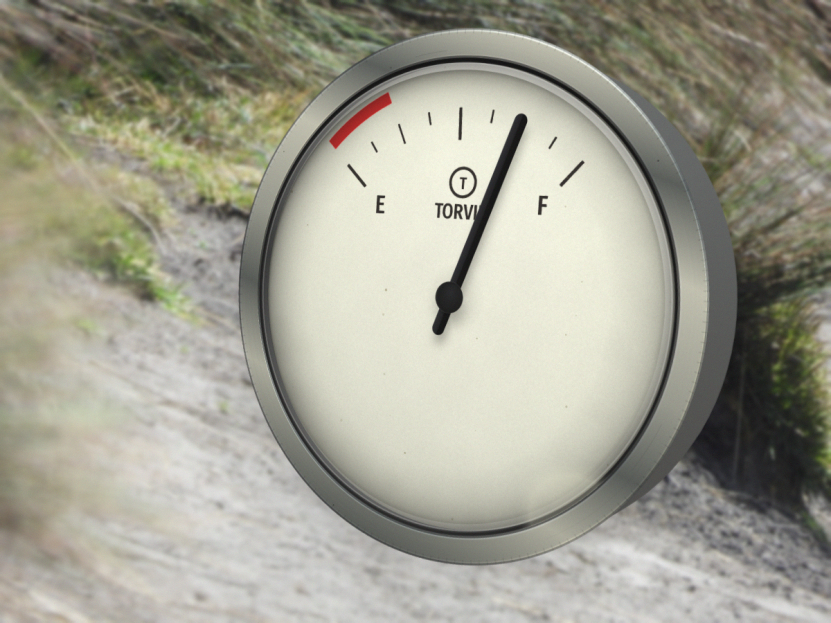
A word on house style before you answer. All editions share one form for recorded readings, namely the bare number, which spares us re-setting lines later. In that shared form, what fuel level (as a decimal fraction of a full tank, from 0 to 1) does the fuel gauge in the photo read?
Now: 0.75
